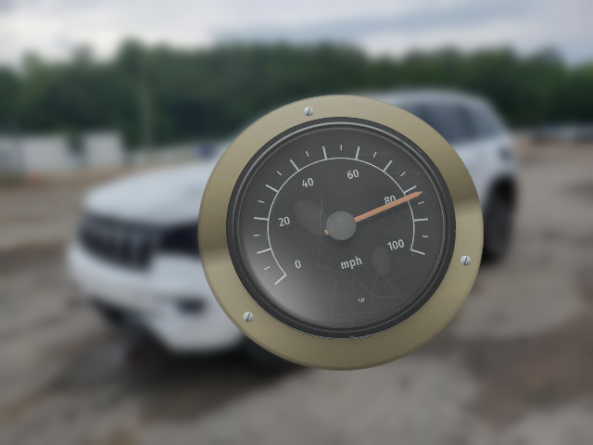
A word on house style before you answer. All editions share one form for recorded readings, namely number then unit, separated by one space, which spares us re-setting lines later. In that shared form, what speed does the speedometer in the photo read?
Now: 82.5 mph
